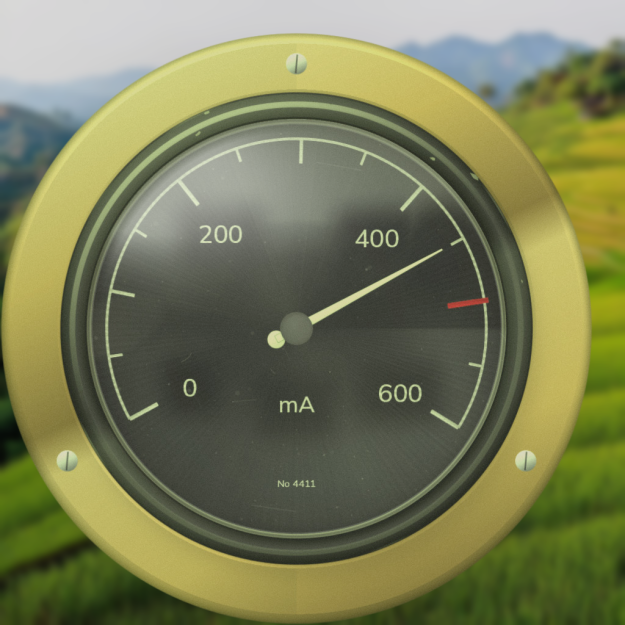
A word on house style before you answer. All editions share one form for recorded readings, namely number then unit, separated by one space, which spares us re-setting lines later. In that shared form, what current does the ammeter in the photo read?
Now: 450 mA
